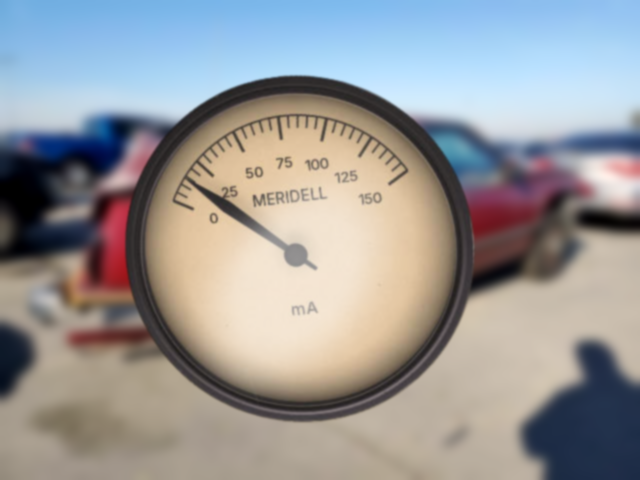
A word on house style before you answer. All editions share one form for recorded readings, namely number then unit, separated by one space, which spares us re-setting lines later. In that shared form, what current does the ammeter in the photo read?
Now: 15 mA
